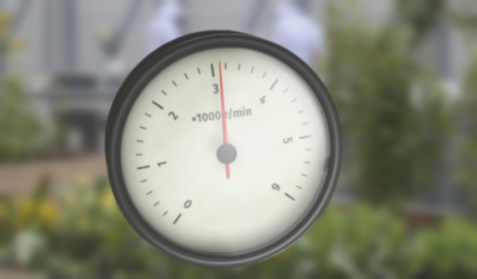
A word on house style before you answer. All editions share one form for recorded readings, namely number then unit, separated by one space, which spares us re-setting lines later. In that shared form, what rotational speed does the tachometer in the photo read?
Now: 3100 rpm
